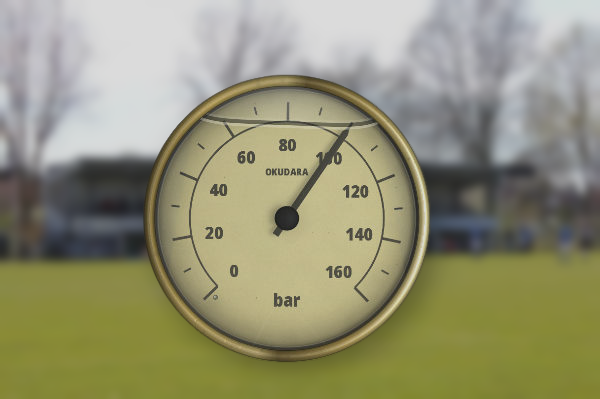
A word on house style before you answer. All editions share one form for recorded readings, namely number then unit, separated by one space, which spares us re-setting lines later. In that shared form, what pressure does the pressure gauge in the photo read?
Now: 100 bar
